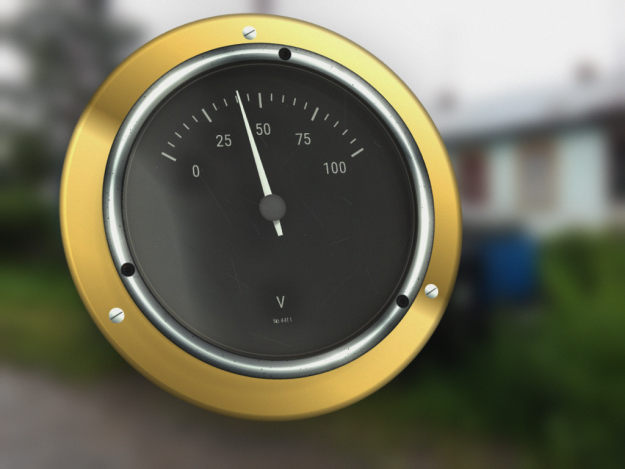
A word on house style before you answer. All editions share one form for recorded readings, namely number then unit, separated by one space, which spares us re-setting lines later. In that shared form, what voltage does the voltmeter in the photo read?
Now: 40 V
